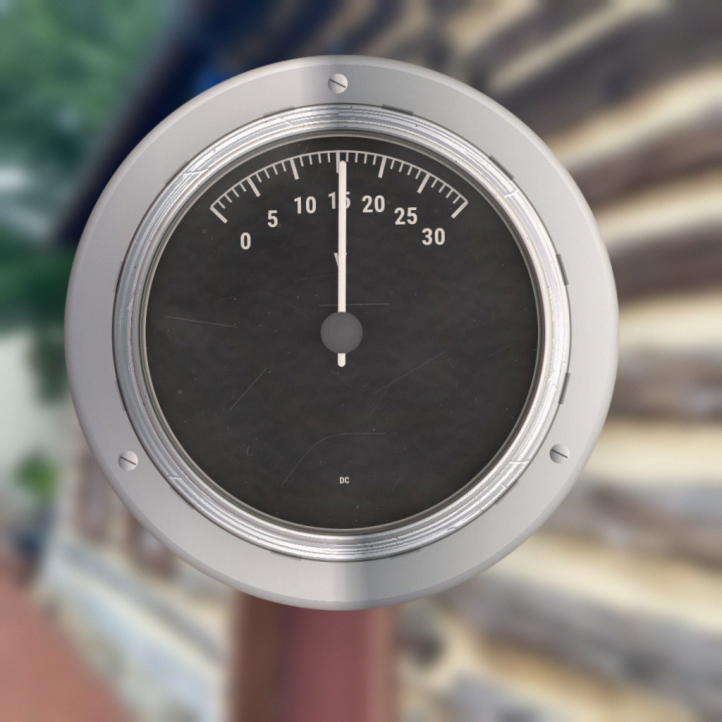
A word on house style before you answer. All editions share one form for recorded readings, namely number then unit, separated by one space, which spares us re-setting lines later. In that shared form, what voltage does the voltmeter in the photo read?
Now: 15.5 V
